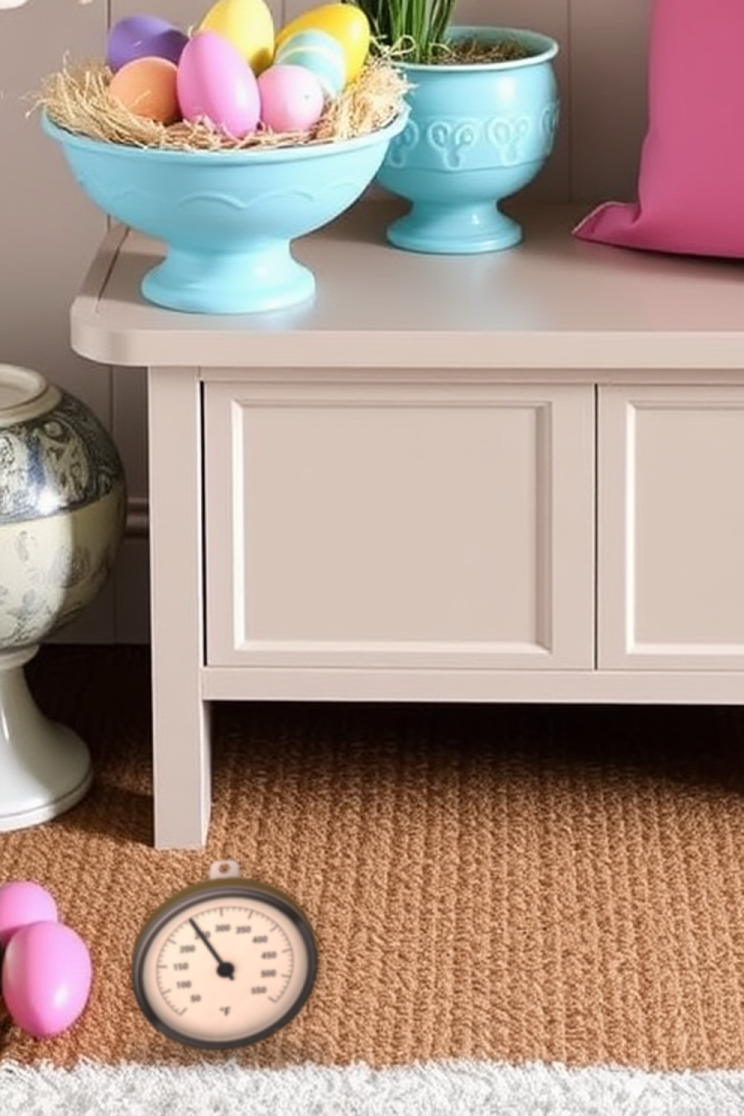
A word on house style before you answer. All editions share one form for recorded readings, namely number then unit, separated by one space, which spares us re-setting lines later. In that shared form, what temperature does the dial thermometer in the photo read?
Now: 250 °F
